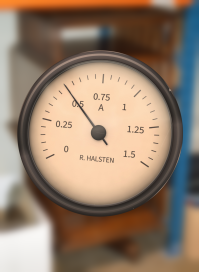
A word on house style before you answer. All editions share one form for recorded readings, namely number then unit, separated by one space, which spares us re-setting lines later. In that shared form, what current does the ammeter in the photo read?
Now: 0.5 A
